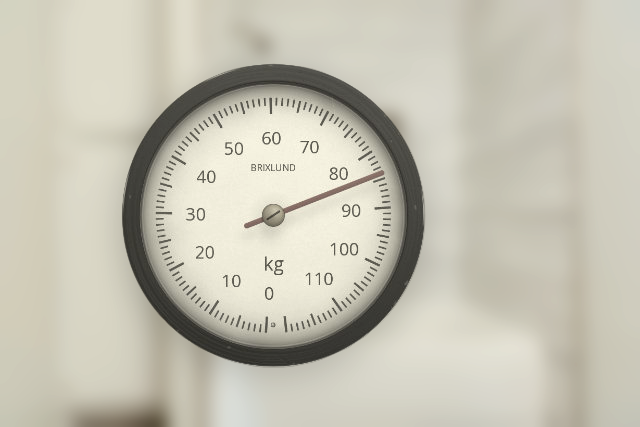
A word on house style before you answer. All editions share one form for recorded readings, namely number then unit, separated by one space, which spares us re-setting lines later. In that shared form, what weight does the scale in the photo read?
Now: 84 kg
